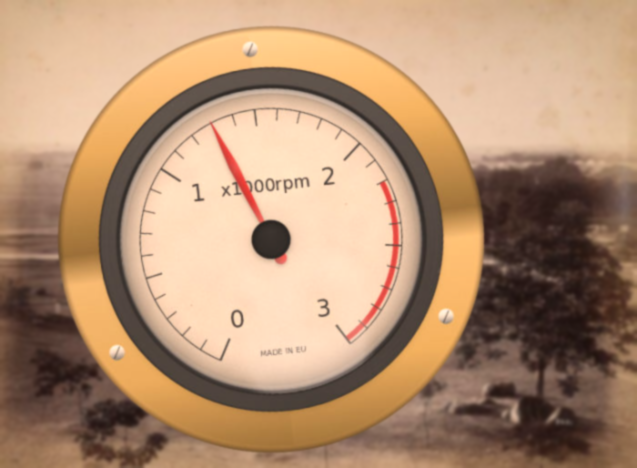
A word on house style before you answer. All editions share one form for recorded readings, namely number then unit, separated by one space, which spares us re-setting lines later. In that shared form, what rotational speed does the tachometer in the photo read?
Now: 1300 rpm
